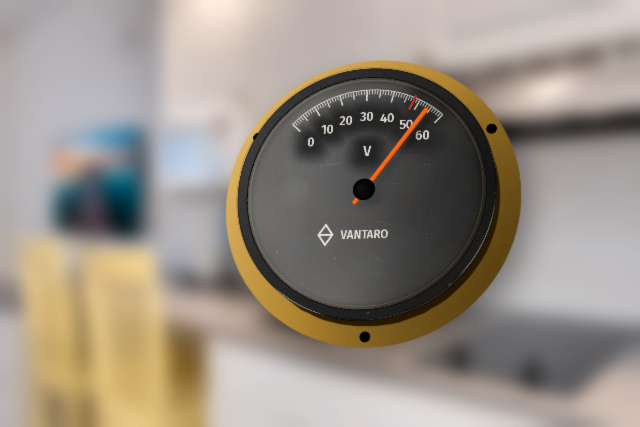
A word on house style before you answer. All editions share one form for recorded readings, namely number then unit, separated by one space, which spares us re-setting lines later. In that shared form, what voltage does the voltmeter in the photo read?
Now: 55 V
